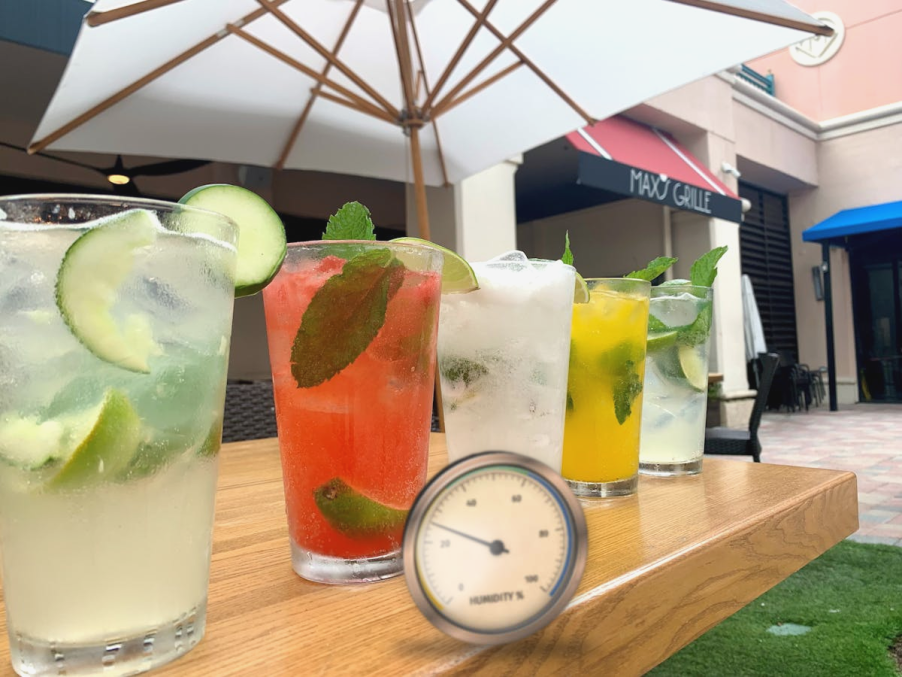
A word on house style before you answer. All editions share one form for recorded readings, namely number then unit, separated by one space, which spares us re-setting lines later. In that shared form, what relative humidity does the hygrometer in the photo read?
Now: 26 %
